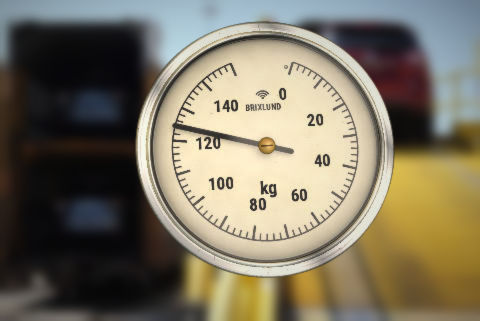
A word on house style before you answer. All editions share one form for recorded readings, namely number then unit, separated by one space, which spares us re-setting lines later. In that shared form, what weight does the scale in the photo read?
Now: 124 kg
